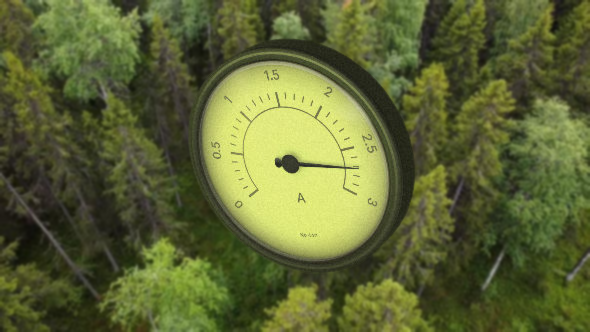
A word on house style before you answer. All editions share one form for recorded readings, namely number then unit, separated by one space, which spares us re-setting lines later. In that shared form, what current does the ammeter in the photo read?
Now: 2.7 A
